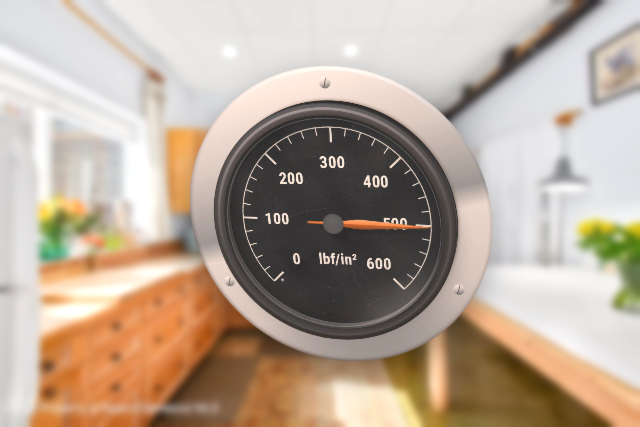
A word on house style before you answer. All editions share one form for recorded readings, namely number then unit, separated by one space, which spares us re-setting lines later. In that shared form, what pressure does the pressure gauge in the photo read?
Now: 500 psi
